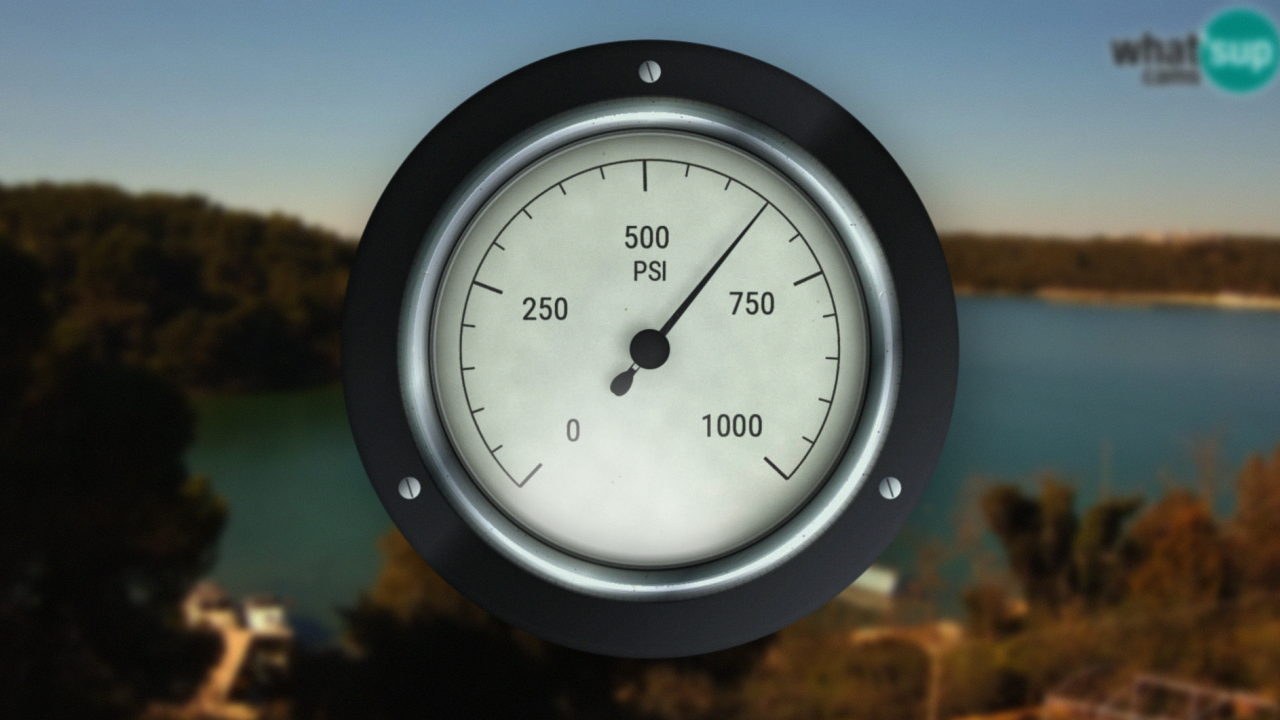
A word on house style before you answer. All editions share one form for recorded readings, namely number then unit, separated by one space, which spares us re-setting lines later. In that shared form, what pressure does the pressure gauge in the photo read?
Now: 650 psi
